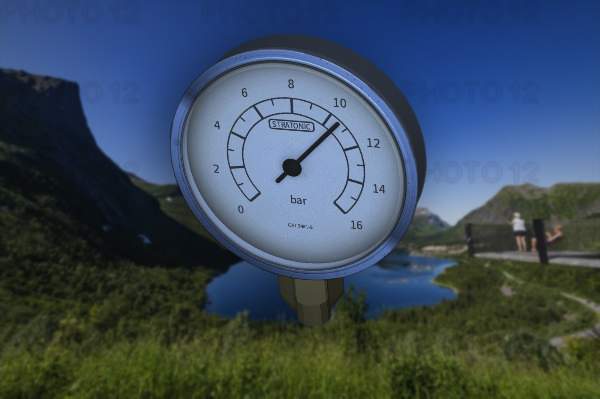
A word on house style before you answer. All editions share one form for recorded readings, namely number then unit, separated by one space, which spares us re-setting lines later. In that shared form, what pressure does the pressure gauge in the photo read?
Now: 10.5 bar
